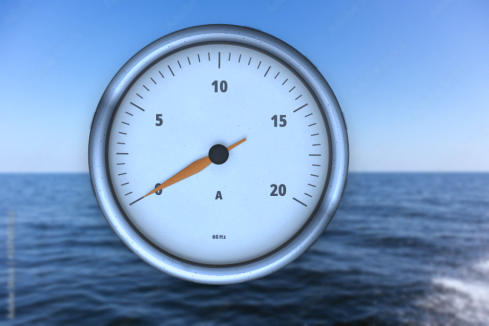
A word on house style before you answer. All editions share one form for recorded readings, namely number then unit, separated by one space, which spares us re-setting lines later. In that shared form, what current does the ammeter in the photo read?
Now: 0 A
